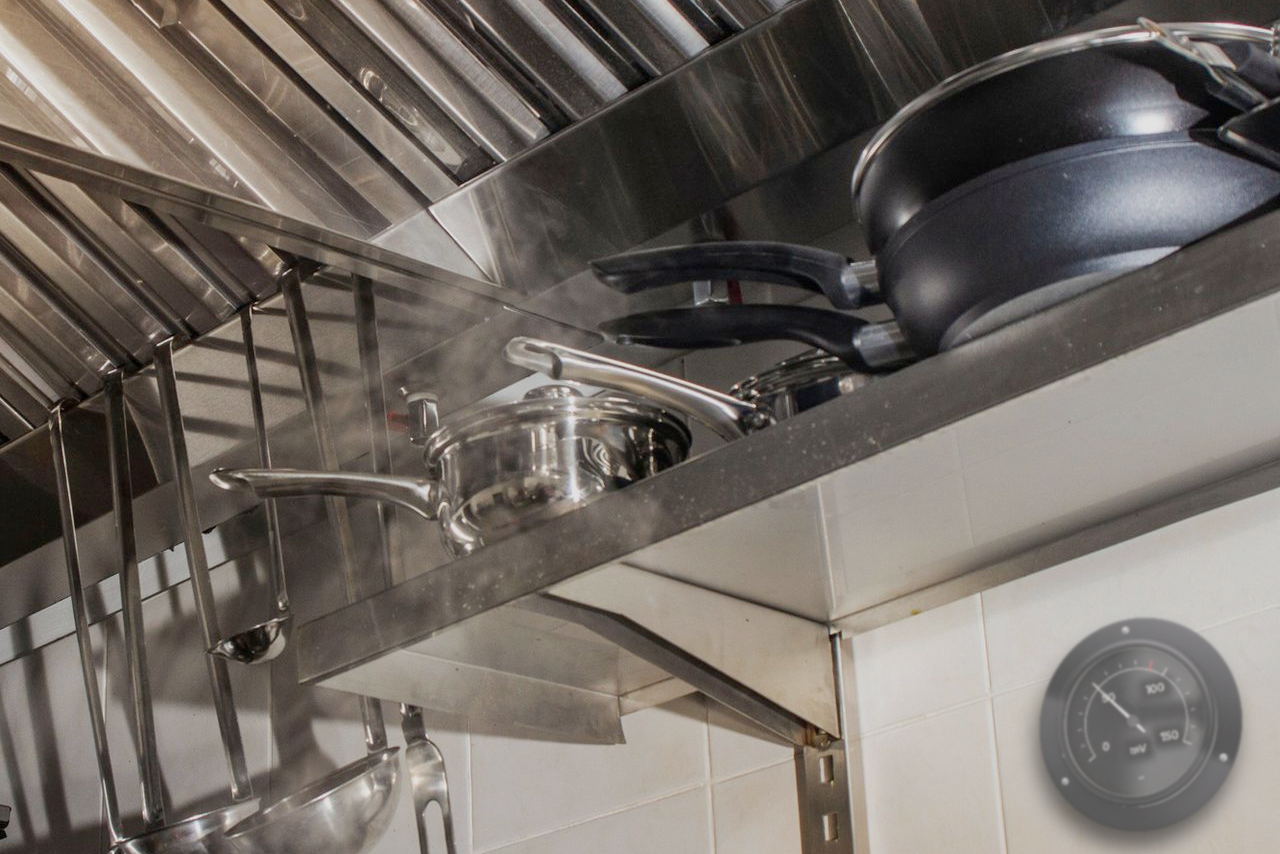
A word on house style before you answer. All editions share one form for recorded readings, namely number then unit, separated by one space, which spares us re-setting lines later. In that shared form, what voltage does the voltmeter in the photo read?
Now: 50 mV
